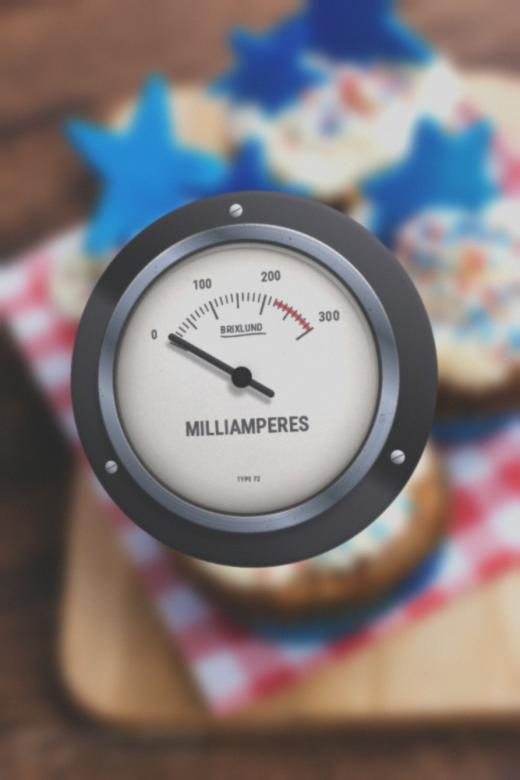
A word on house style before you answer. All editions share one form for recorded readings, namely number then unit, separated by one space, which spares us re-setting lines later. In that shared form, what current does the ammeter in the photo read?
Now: 10 mA
